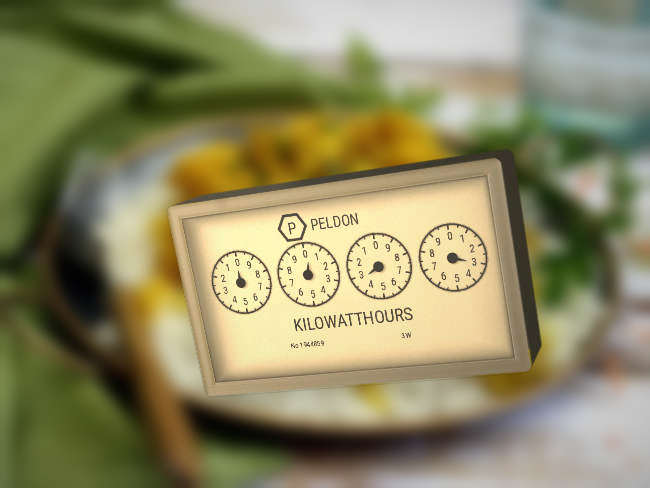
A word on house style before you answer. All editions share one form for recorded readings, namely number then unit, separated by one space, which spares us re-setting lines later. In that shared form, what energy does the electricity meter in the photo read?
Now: 33 kWh
